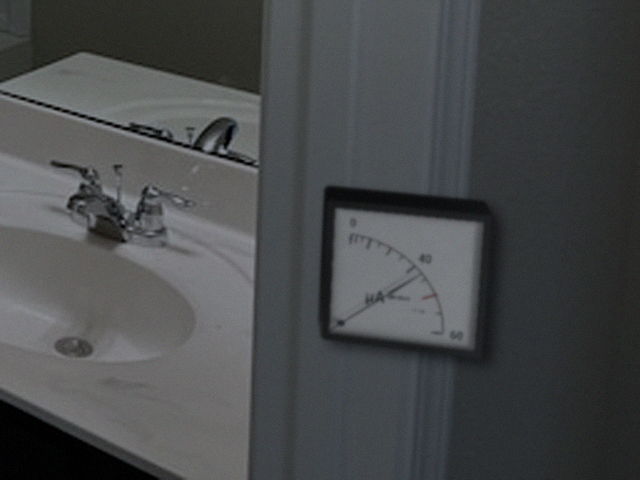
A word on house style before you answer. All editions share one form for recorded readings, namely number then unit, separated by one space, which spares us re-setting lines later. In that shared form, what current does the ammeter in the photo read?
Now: 42.5 µA
